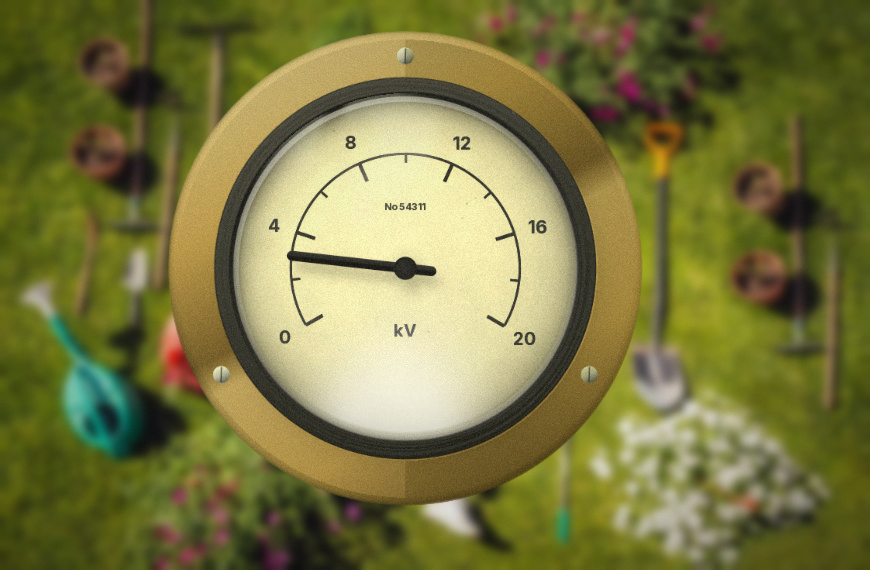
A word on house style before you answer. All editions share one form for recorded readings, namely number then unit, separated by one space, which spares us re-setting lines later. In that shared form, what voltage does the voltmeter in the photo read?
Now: 3 kV
